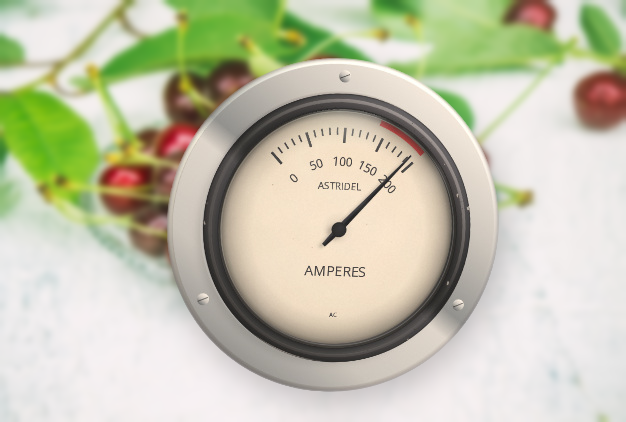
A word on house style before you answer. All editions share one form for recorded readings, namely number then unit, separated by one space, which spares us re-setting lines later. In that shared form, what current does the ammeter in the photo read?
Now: 190 A
